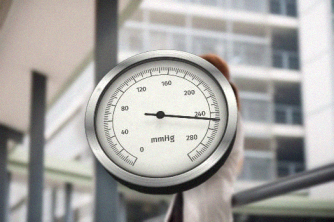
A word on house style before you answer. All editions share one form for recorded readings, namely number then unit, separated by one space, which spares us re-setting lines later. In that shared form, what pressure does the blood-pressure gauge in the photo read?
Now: 250 mmHg
